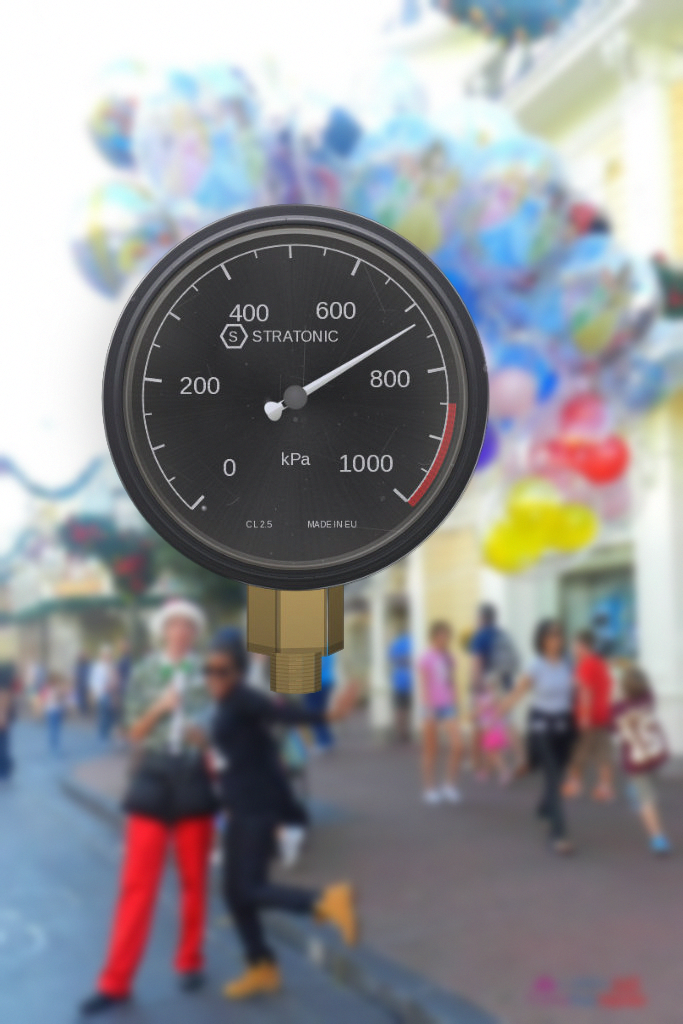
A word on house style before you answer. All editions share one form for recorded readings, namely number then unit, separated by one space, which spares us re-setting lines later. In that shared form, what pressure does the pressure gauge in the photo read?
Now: 725 kPa
